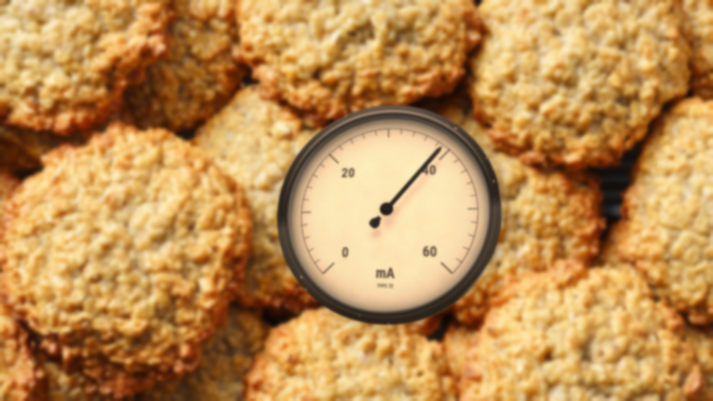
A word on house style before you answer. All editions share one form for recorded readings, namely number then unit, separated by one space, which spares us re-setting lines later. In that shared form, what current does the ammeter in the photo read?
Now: 39 mA
